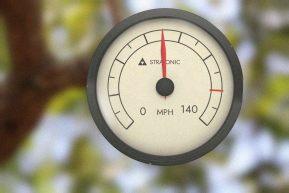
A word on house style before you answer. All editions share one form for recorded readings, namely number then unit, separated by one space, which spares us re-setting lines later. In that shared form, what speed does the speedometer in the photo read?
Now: 70 mph
